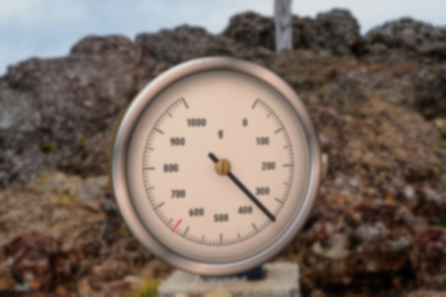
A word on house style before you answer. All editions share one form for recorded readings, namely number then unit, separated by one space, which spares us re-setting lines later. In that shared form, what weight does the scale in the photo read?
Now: 350 g
